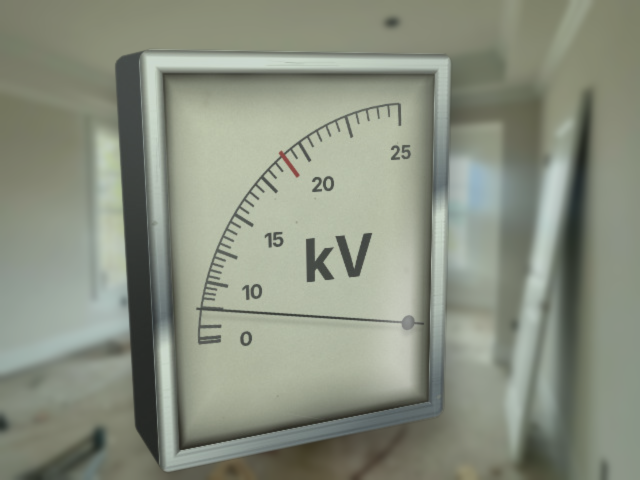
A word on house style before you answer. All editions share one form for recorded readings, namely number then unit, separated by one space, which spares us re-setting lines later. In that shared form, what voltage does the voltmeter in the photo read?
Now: 7.5 kV
